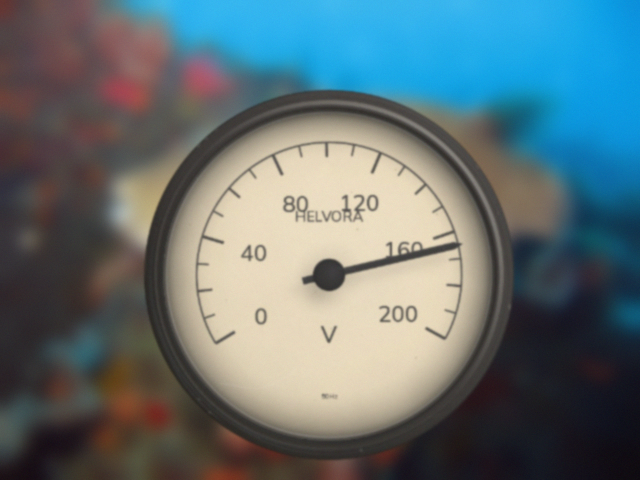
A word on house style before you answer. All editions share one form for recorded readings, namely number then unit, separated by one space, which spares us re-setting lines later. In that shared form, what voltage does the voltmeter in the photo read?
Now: 165 V
